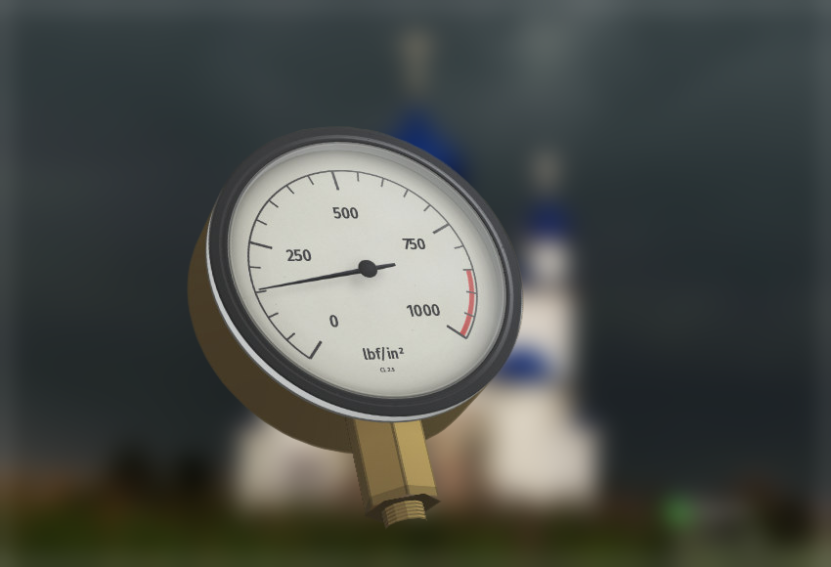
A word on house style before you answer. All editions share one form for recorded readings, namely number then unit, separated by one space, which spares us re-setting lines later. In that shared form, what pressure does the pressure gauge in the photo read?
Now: 150 psi
